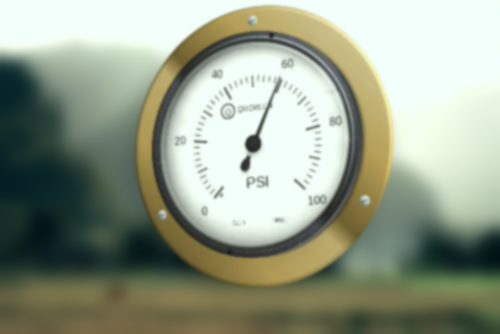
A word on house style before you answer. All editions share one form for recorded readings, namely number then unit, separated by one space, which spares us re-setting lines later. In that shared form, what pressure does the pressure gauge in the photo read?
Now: 60 psi
